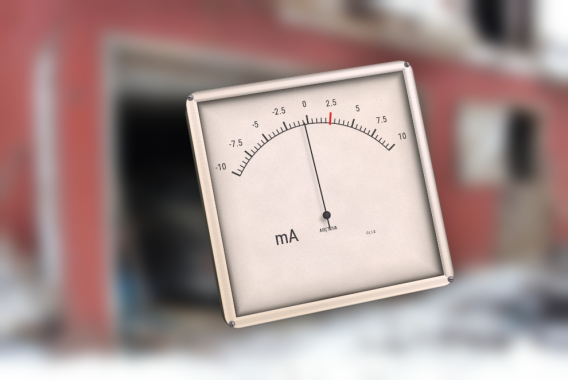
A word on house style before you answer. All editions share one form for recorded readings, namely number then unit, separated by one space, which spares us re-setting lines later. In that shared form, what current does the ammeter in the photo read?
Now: -0.5 mA
